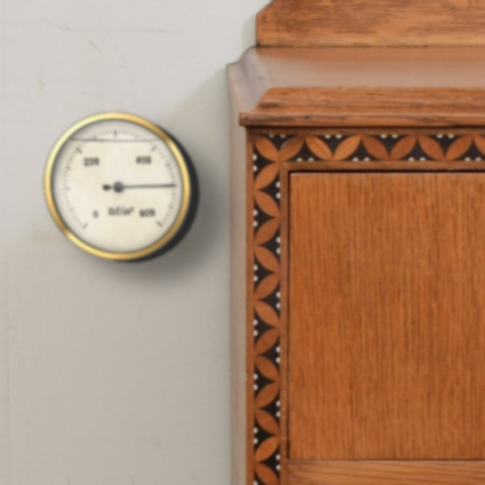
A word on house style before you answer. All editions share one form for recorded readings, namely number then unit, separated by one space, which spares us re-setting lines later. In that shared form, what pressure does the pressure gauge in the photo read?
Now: 500 psi
